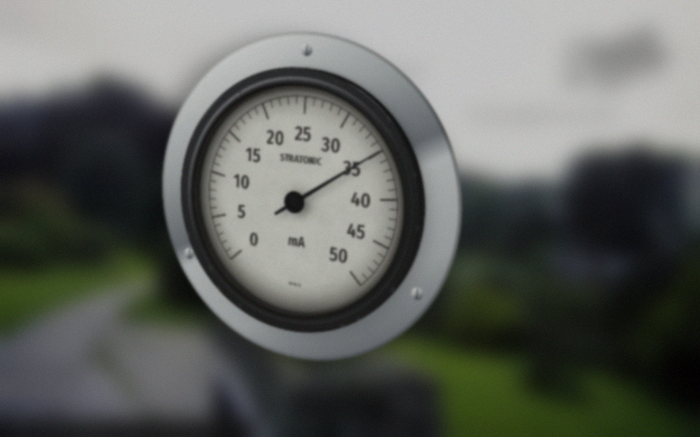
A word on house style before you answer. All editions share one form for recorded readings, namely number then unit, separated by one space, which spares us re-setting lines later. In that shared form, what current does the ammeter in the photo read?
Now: 35 mA
